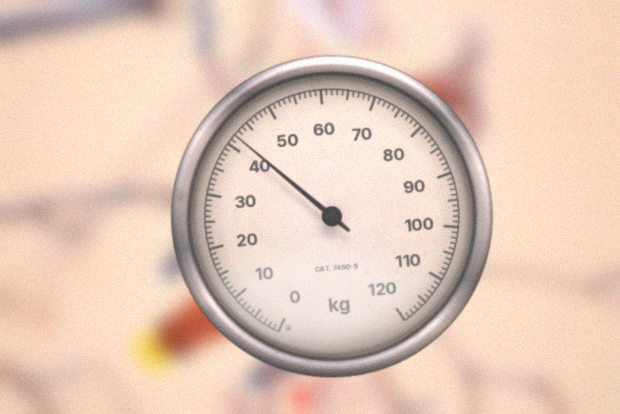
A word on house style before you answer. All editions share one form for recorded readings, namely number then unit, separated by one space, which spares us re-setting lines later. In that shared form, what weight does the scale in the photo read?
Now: 42 kg
